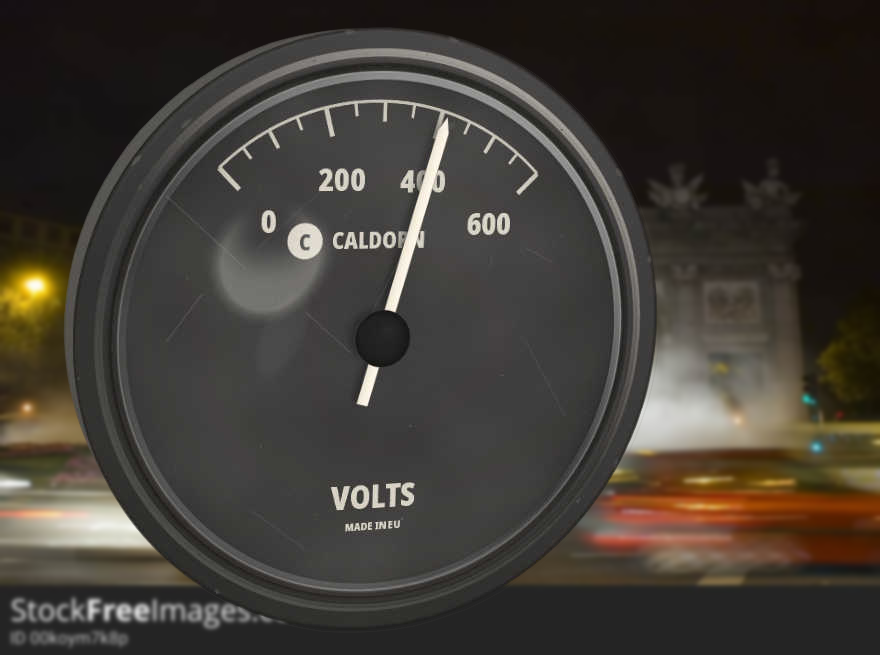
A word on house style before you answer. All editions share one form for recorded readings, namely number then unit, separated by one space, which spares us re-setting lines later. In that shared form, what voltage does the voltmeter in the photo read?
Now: 400 V
